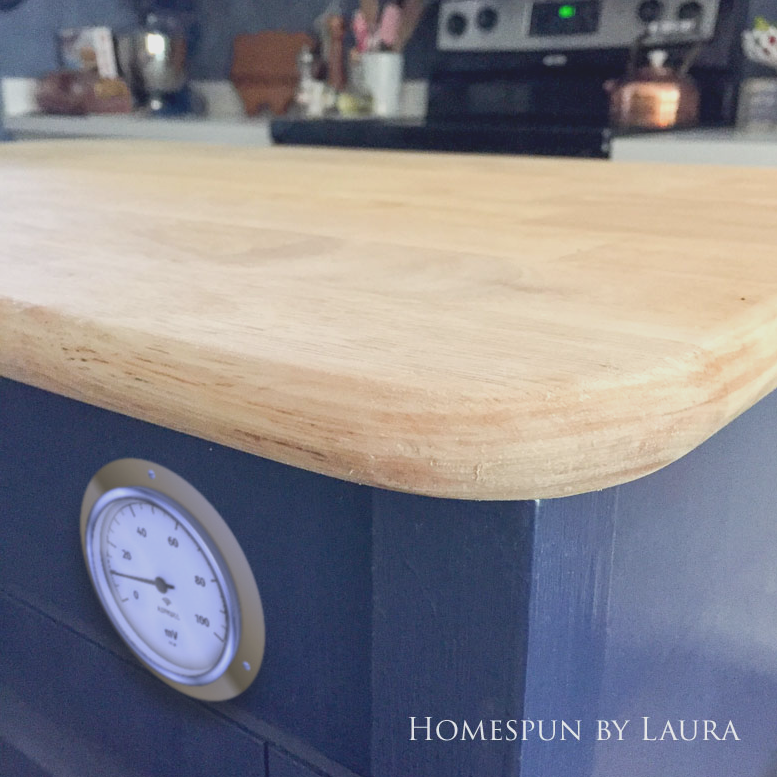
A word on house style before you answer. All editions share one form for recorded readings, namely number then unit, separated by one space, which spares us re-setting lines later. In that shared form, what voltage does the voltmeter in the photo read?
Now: 10 mV
